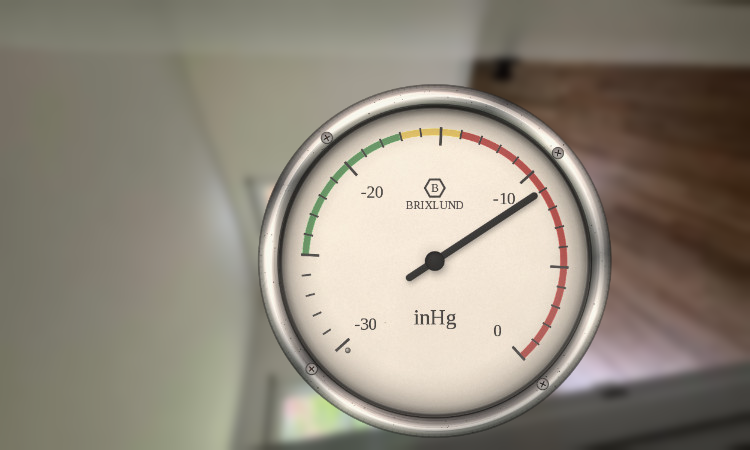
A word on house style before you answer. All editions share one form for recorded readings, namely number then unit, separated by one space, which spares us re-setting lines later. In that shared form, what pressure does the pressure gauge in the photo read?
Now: -9 inHg
